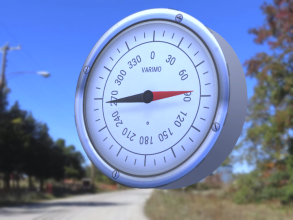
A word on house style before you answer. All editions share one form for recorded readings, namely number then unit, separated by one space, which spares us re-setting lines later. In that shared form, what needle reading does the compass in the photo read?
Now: 85 °
